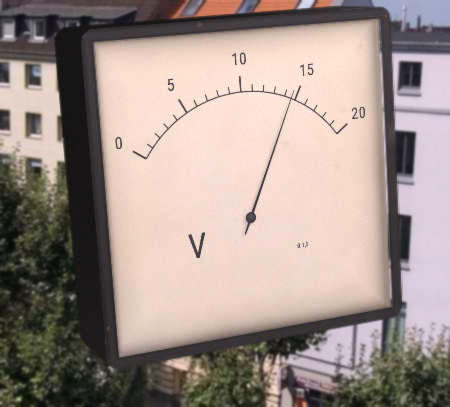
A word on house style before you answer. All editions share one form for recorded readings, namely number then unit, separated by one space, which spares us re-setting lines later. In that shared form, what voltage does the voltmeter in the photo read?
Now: 14.5 V
